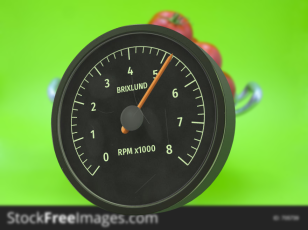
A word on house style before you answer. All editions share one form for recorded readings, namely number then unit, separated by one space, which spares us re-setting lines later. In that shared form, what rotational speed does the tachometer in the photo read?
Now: 5200 rpm
